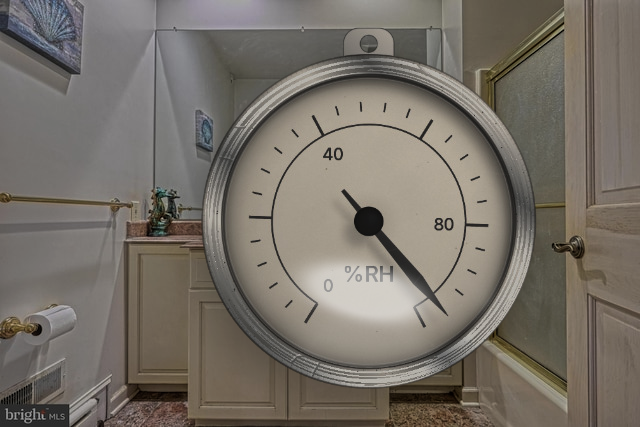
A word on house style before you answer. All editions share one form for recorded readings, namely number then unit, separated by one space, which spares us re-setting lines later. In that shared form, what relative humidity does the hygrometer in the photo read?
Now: 96 %
